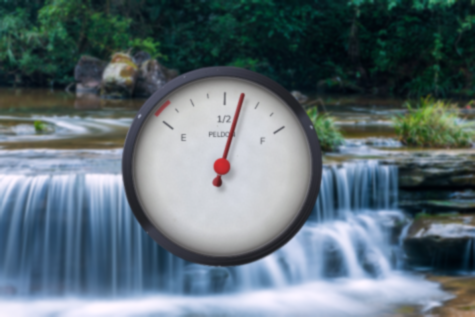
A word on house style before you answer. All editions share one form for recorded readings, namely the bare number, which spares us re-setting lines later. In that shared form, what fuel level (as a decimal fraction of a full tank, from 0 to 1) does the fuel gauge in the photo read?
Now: 0.625
